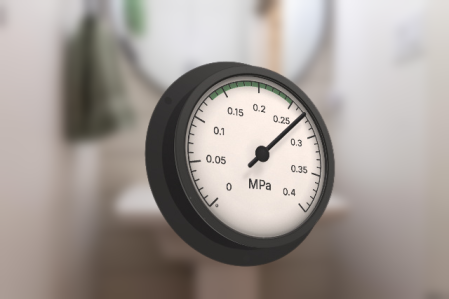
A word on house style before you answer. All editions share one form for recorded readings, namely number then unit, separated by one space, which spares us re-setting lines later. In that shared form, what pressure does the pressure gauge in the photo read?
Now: 0.27 MPa
